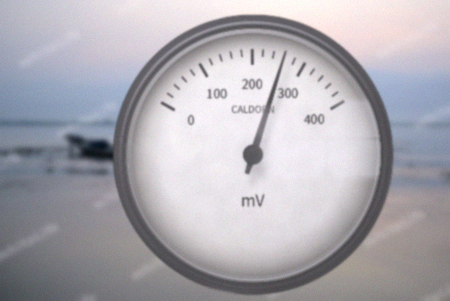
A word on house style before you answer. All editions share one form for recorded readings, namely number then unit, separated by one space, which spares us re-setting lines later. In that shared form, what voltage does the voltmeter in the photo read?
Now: 260 mV
